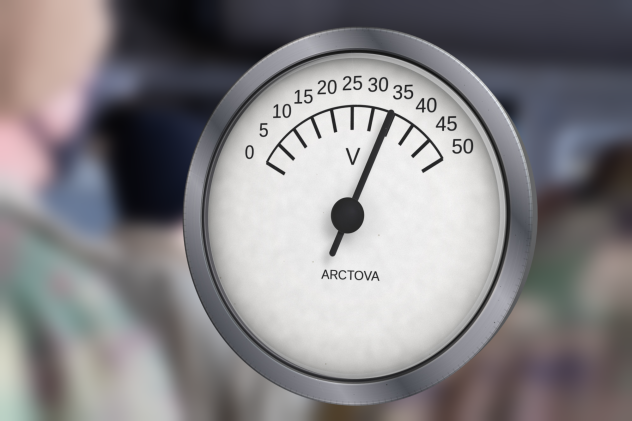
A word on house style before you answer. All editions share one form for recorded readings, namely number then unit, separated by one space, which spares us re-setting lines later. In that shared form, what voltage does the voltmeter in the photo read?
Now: 35 V
